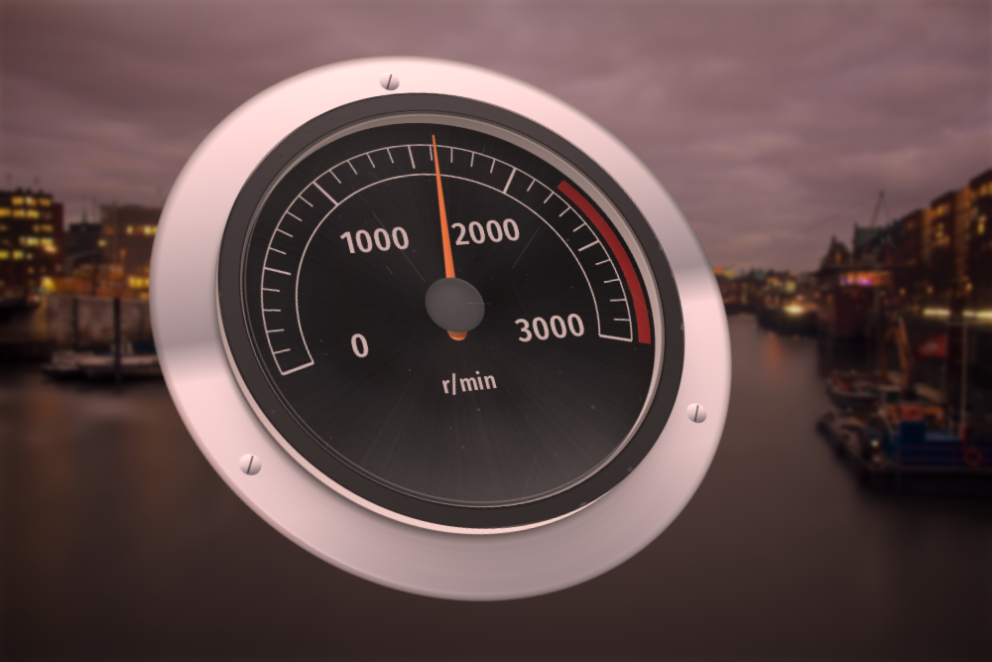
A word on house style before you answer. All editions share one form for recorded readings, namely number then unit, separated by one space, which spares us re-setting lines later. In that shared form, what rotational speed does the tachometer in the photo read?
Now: 1600 rpm
